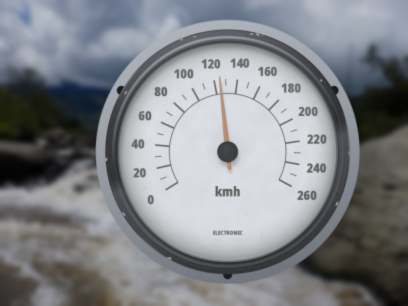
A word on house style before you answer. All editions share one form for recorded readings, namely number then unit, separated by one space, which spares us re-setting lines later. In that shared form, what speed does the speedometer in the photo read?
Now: 125 km/h
